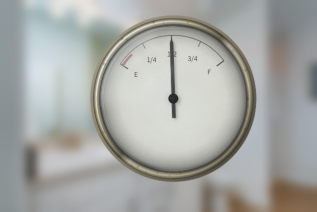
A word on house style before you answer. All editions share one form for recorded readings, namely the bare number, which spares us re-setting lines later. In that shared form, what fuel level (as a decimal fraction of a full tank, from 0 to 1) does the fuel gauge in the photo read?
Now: 0.5
